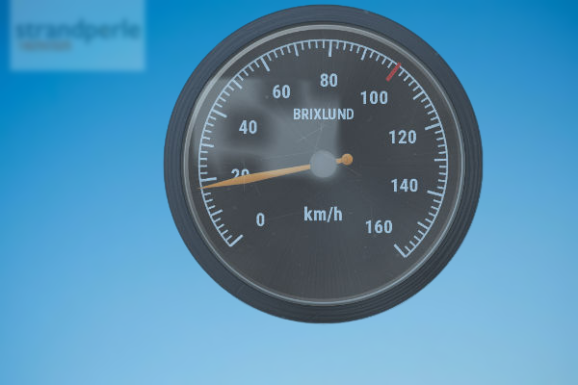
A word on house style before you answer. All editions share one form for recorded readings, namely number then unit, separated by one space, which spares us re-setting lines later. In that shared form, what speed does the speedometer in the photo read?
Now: 18 km/h
